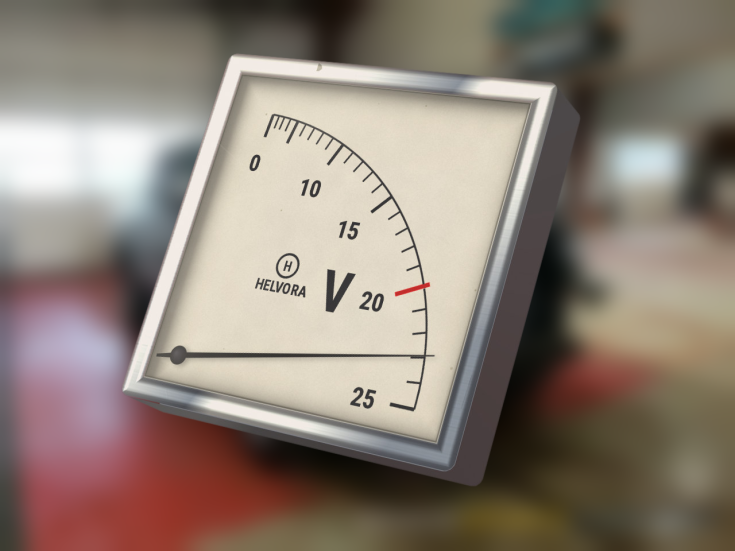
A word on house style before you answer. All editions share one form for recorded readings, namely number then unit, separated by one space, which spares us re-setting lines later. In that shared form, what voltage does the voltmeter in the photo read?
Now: 23 V
